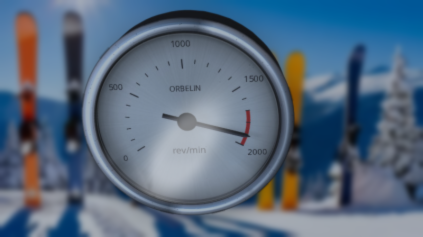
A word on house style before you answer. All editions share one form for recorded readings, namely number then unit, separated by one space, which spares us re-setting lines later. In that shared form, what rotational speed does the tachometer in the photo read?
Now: 1900 rpm
